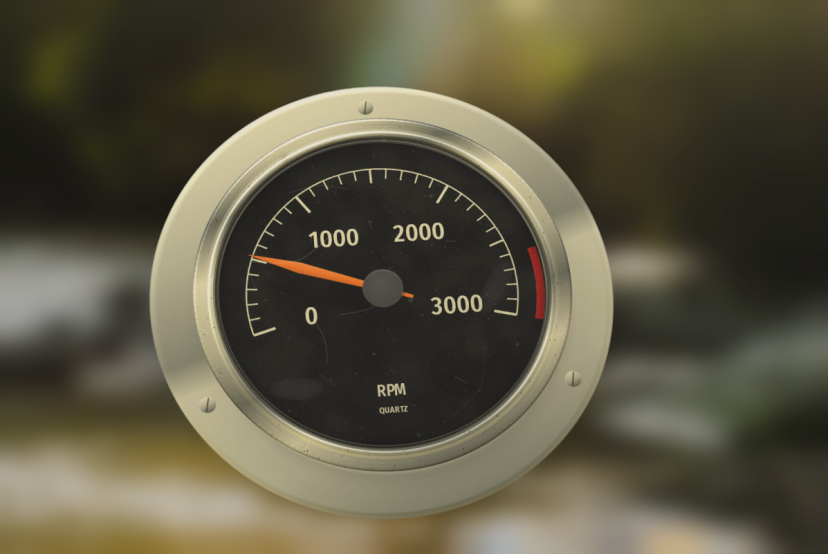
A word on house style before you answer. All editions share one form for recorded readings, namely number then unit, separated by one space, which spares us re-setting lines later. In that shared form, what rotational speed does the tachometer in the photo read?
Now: 500 rpm
